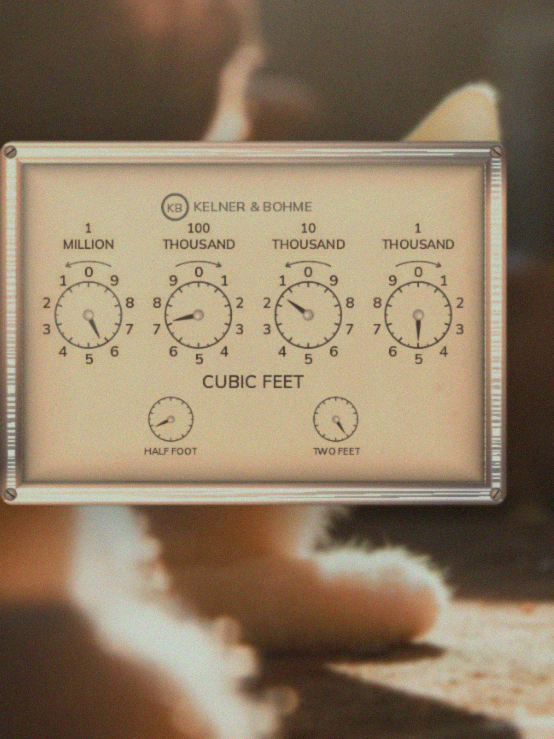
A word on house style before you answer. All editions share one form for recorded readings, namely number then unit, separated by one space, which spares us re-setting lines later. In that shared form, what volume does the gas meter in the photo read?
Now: 571500 ft³
